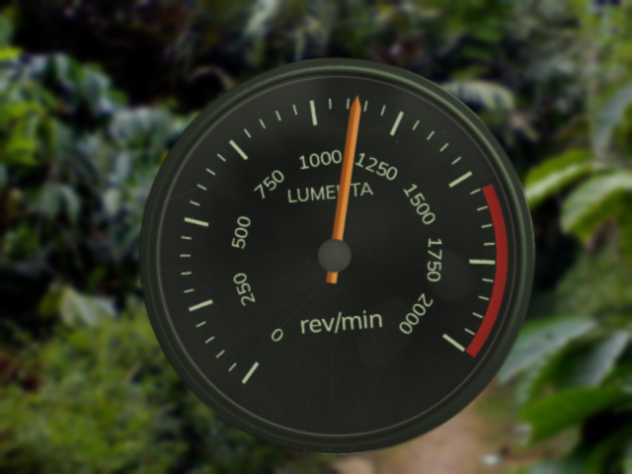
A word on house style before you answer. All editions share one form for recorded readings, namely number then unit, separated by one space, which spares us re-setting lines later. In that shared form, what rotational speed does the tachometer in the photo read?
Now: 1125 rpm
